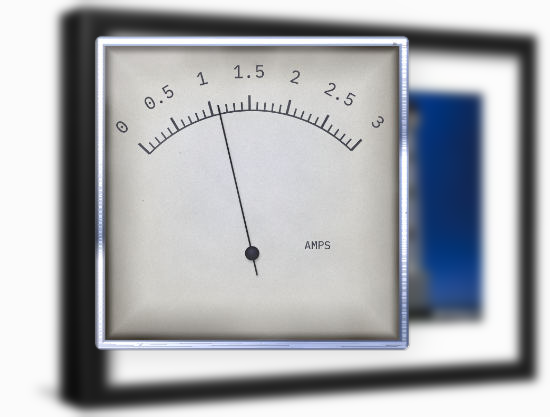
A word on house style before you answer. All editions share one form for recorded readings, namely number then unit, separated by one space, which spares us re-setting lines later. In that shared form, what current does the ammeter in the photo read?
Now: 1.1 A
